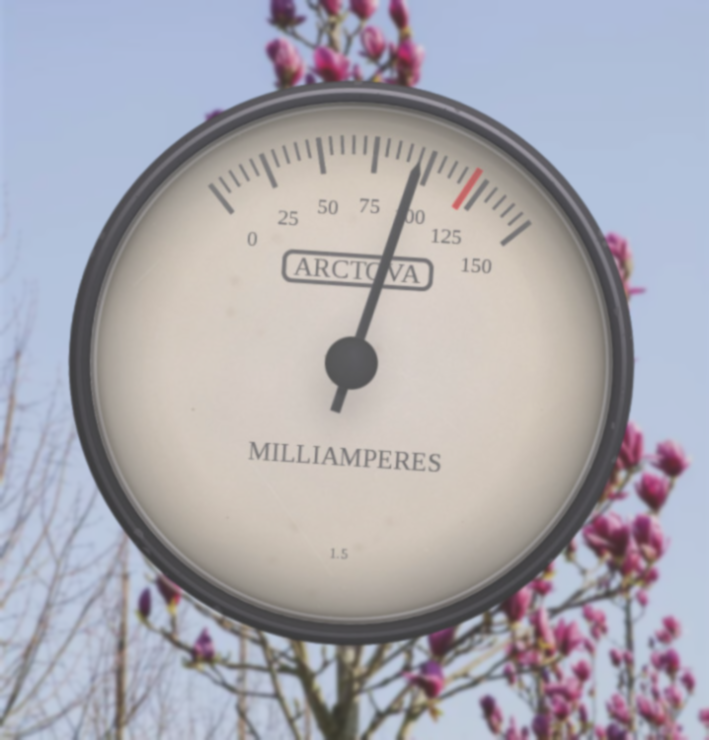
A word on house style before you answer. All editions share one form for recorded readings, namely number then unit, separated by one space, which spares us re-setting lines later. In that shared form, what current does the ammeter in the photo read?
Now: 95 mA
